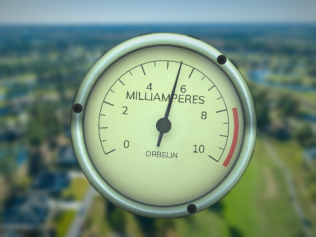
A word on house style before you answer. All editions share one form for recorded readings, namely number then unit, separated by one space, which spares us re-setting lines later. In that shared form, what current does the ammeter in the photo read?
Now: 5.5 mA
